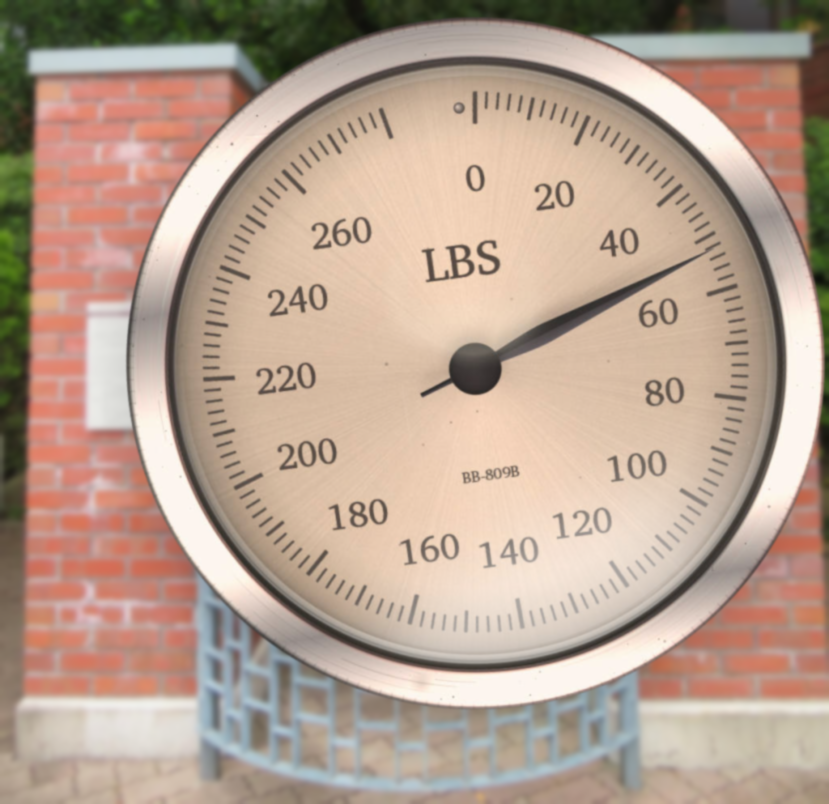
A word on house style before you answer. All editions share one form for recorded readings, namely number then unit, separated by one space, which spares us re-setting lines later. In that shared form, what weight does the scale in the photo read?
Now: 52 lb
